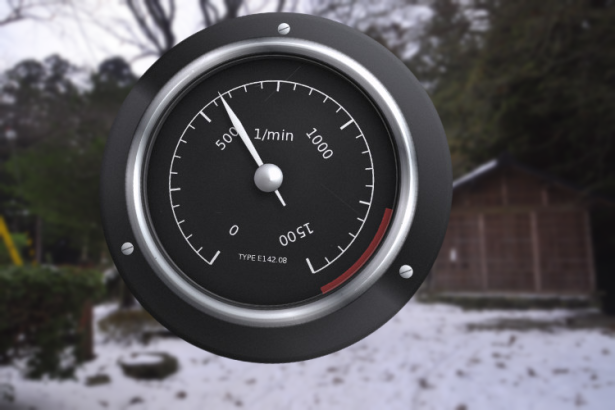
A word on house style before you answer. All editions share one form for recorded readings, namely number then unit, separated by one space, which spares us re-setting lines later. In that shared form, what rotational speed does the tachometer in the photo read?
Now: 575 rpm
